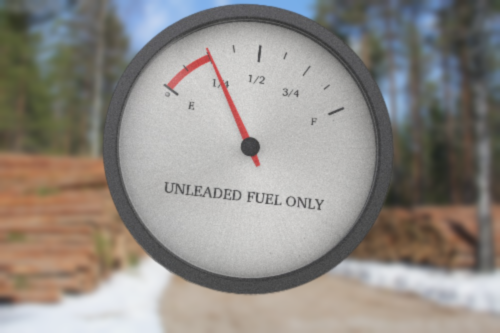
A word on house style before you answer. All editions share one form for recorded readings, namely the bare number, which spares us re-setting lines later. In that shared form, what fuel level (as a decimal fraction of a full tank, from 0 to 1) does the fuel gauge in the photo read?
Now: 0.25
